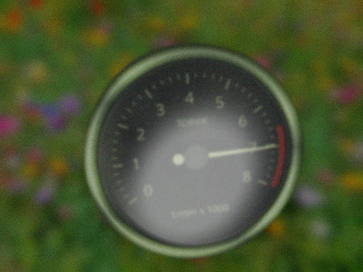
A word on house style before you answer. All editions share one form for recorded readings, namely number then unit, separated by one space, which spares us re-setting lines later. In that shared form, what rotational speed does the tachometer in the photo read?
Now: 7000 rpm
